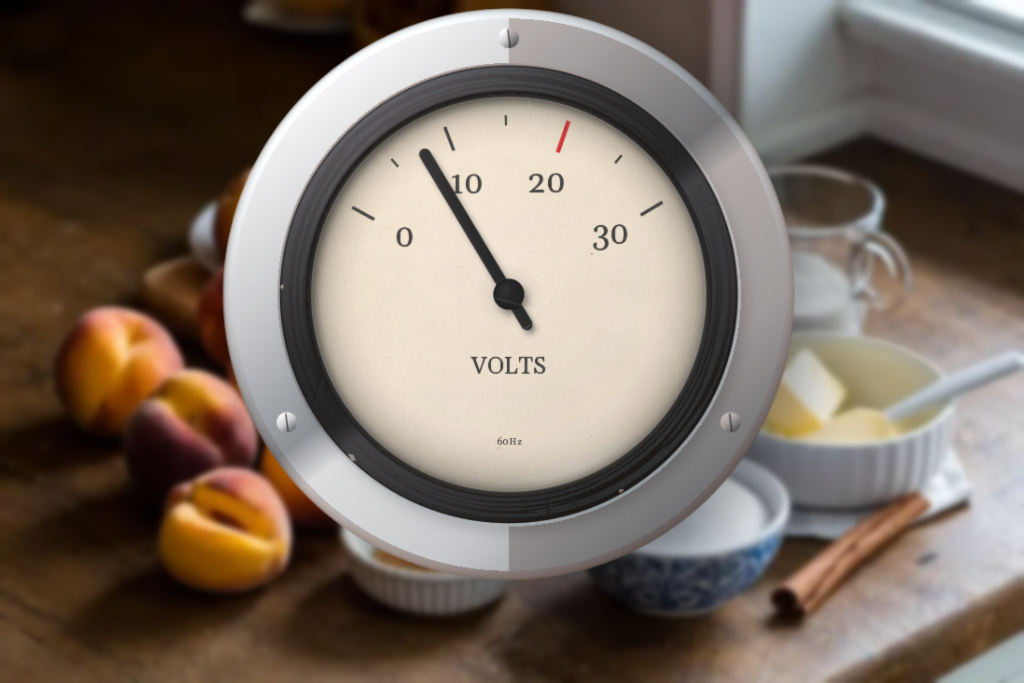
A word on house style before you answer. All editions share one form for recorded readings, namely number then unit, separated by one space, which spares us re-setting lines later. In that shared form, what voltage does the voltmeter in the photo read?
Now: 7.5 V
